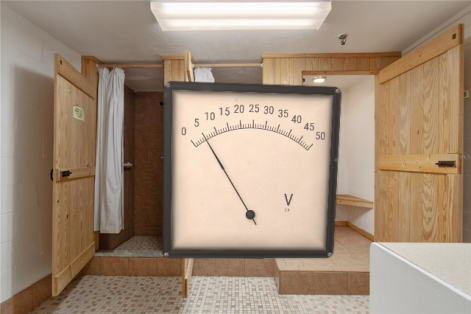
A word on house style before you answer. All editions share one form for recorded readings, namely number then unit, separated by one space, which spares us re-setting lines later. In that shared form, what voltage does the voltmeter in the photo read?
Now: 5 V
